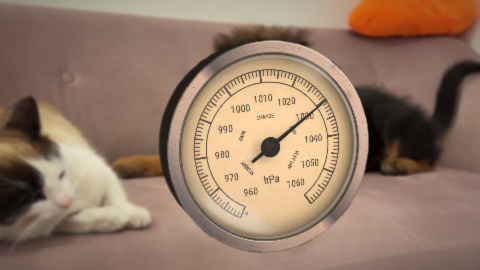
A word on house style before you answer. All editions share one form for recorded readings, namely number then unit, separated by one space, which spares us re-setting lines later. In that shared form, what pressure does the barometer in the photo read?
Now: 1030 hPa
